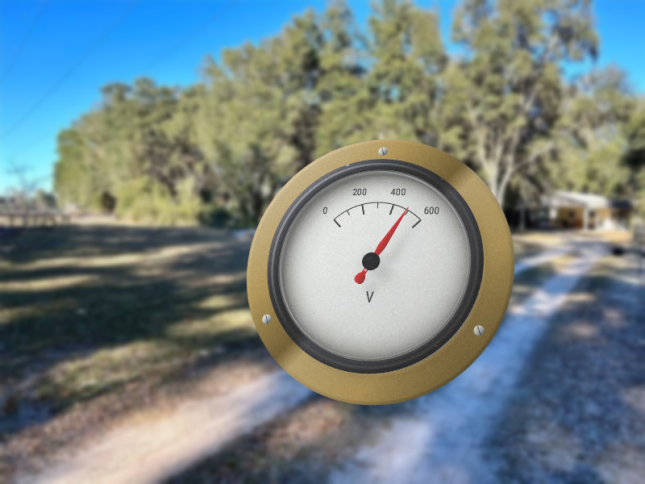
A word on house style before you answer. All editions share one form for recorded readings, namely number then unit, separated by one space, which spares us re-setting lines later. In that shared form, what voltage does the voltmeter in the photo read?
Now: 500 V
